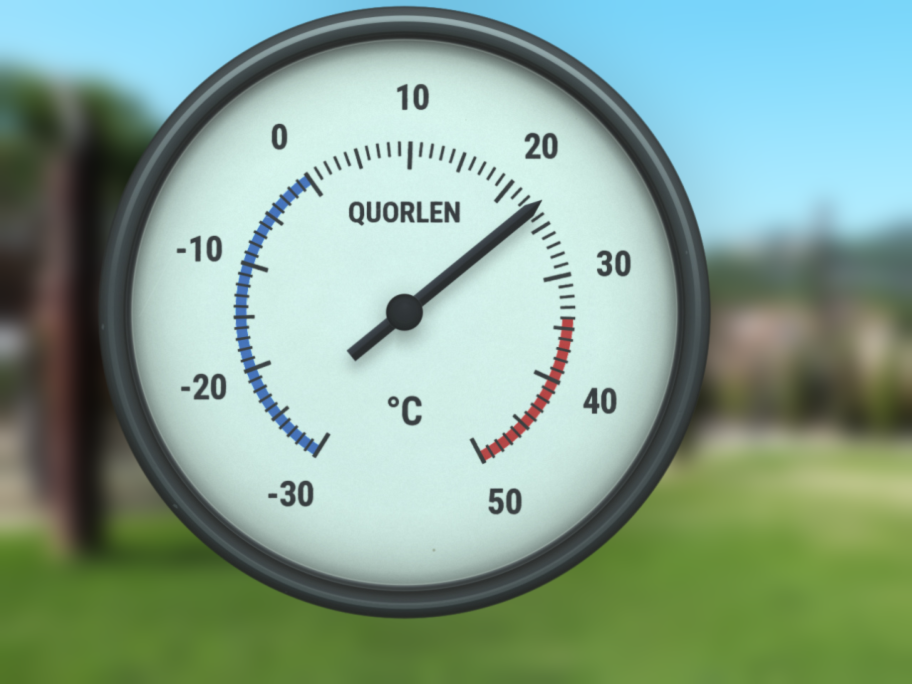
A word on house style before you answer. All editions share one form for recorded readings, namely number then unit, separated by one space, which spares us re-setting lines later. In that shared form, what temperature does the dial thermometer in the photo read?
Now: 23 °C
